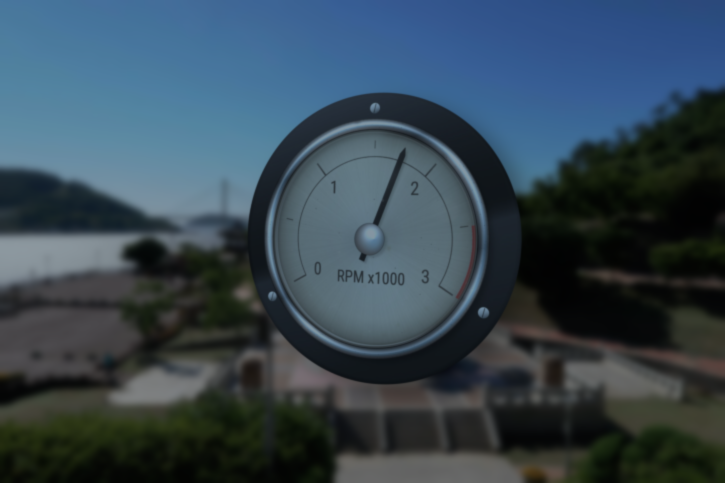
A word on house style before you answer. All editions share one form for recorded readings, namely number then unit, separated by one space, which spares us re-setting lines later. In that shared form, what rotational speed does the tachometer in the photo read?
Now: 1750 rpm
